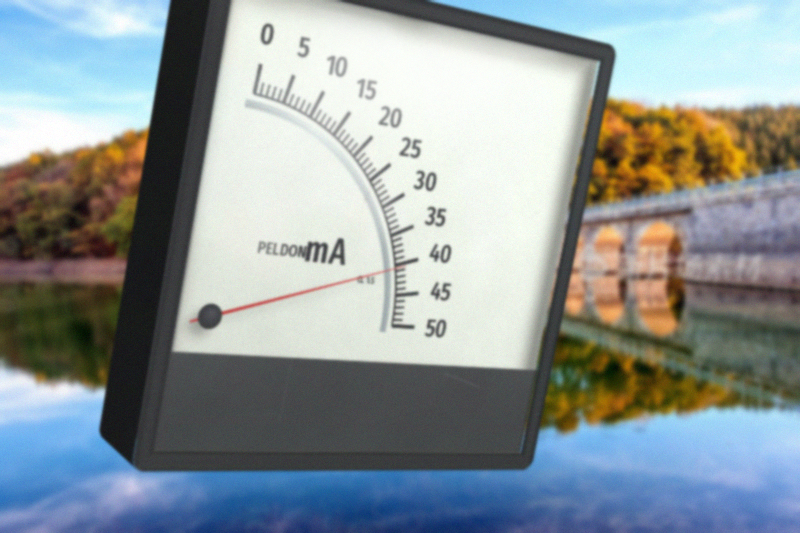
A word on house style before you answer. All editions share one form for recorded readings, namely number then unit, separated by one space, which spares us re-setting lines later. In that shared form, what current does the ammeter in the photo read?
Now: 40 mA
